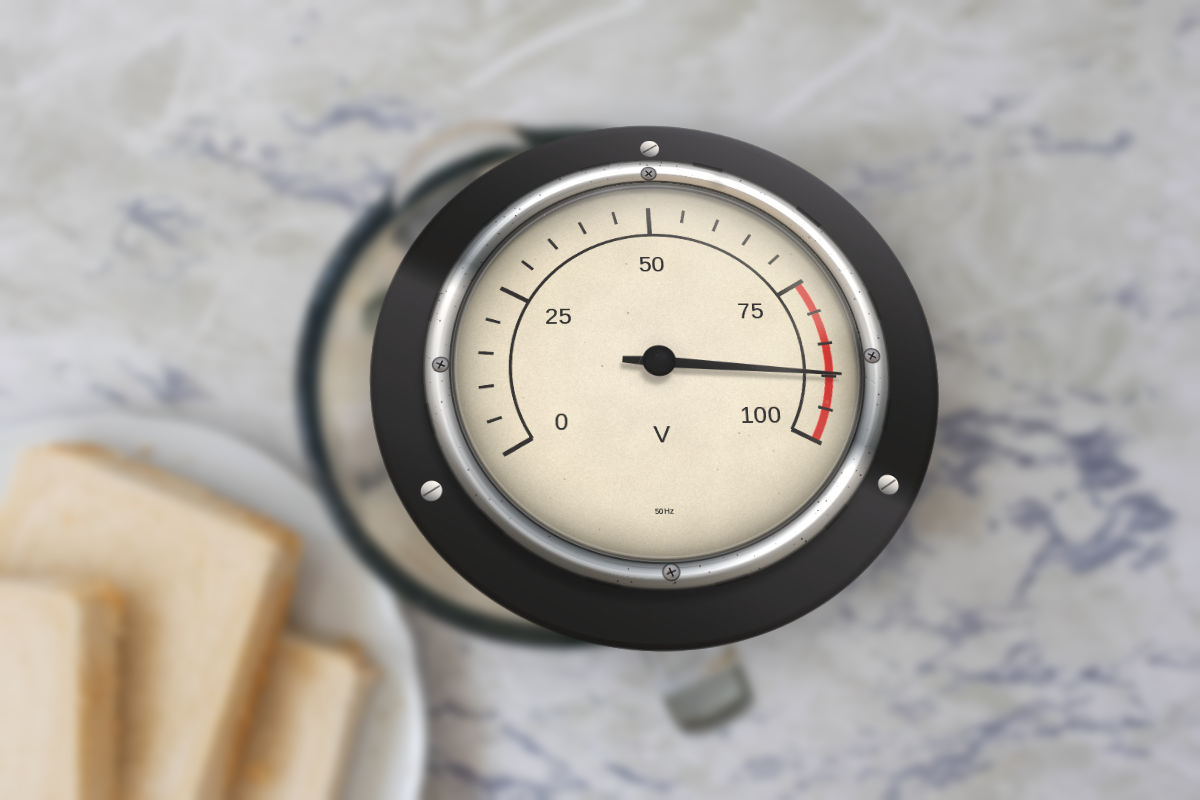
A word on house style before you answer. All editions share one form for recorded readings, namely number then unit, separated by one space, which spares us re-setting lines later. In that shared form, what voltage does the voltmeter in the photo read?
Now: 90 V
